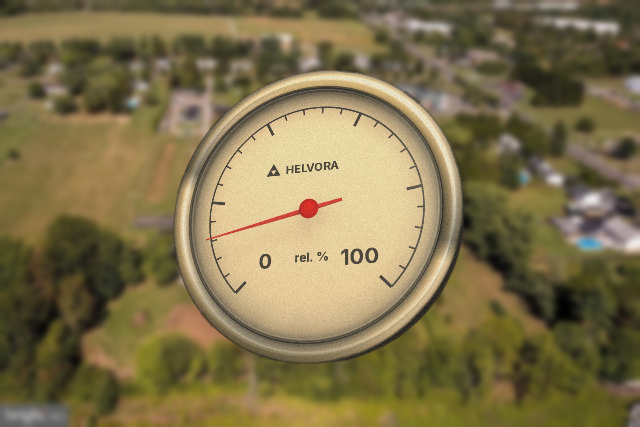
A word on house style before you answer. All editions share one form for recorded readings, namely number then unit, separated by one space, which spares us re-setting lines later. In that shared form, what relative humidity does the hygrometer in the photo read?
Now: 12 %
